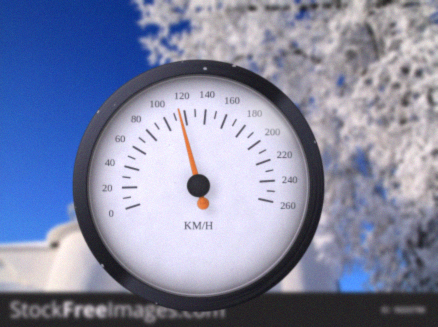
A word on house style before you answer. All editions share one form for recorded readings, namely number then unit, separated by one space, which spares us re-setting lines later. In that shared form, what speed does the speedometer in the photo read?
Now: 115 km/h
